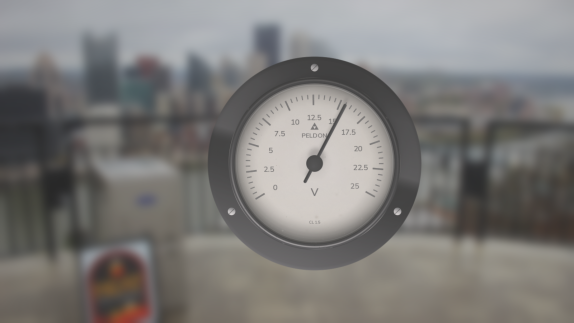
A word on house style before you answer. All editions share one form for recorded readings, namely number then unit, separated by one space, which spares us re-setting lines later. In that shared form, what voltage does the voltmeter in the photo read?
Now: 15.5 V
